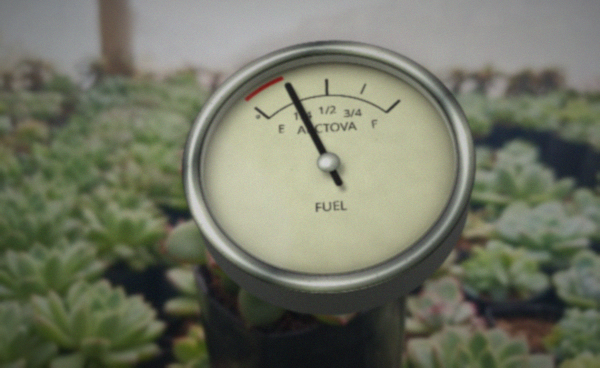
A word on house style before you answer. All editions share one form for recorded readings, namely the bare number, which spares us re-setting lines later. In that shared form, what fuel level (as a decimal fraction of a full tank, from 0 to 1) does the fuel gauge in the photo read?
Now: 0.25
